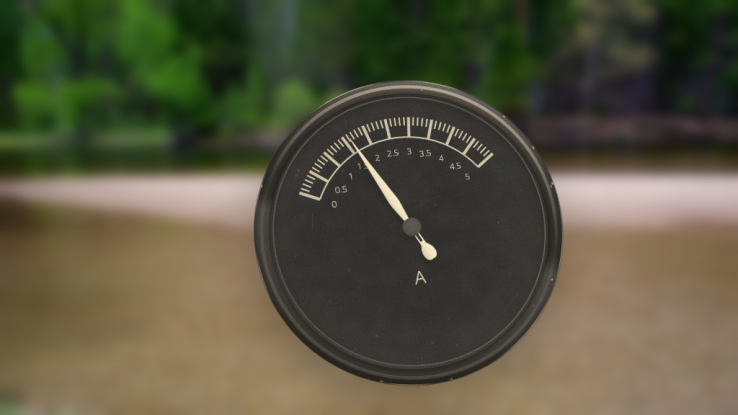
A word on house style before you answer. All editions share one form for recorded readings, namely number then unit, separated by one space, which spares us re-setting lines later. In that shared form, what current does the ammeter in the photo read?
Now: 1.6 A
